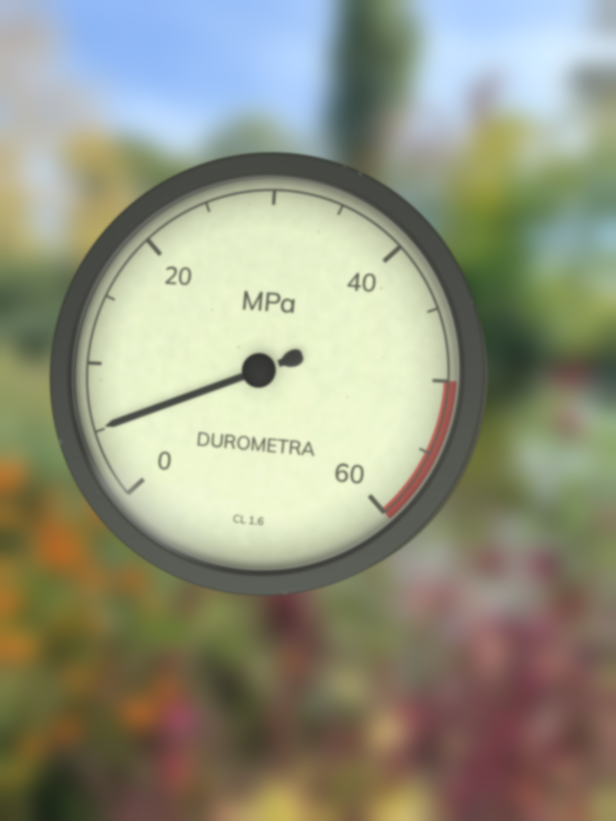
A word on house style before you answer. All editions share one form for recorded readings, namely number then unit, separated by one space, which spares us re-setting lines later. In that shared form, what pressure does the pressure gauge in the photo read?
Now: 5 MPa
